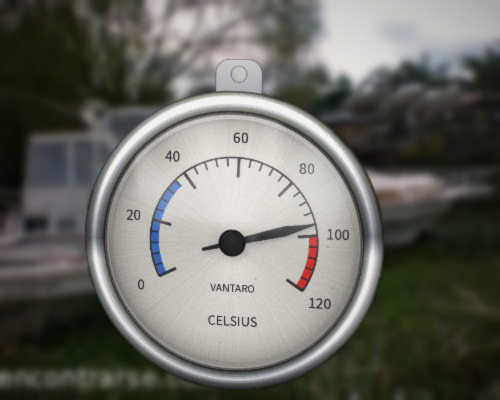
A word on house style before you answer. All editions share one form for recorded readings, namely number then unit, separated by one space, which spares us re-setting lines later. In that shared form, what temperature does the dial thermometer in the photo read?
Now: 96 °C
